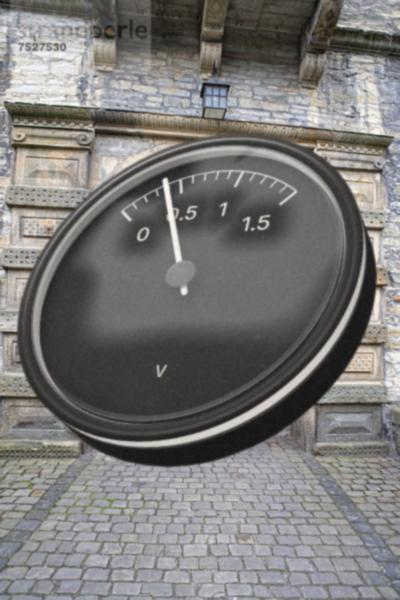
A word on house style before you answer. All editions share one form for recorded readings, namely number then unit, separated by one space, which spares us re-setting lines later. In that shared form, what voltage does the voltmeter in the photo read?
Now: 0.4 V
